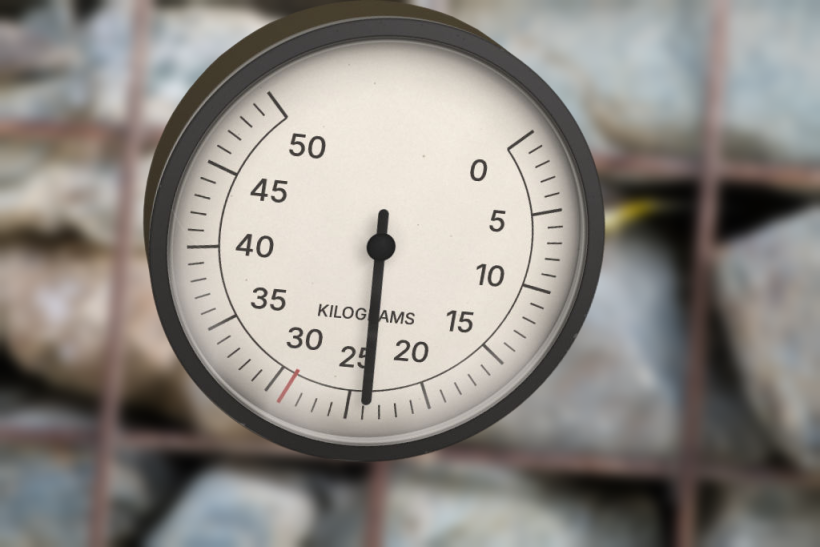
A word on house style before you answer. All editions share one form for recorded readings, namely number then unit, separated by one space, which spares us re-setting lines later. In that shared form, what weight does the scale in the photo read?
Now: 24 kg
